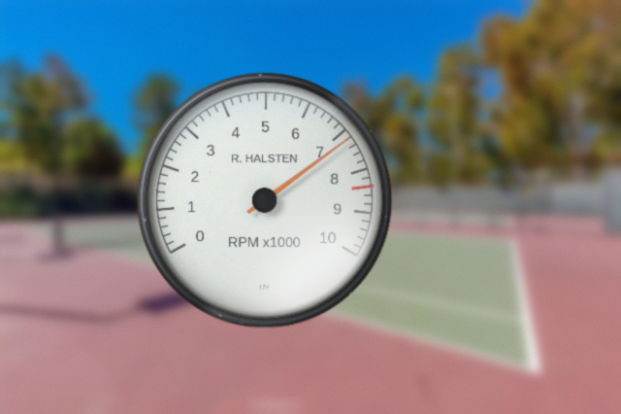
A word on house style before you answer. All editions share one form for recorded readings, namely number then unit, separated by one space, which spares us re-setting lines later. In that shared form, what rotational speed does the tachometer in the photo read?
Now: 7200 rpm
